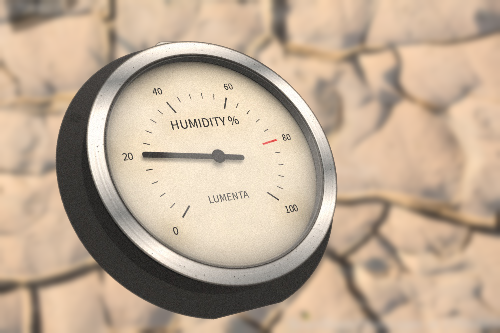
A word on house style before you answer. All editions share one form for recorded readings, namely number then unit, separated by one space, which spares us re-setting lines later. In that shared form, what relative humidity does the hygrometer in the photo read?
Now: 20 %
